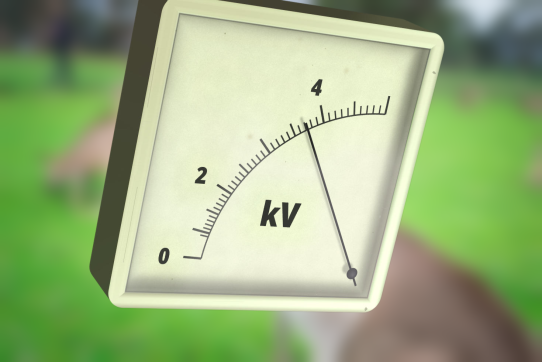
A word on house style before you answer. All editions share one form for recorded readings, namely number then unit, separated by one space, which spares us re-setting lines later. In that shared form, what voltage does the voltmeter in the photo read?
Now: 3.7 kV
